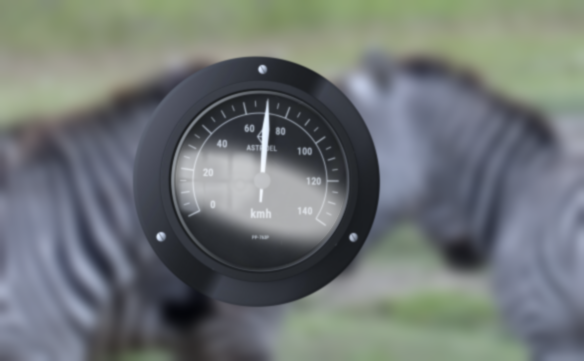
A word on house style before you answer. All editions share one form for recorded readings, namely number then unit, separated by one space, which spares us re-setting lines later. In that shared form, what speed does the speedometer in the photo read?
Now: 70 km/h
